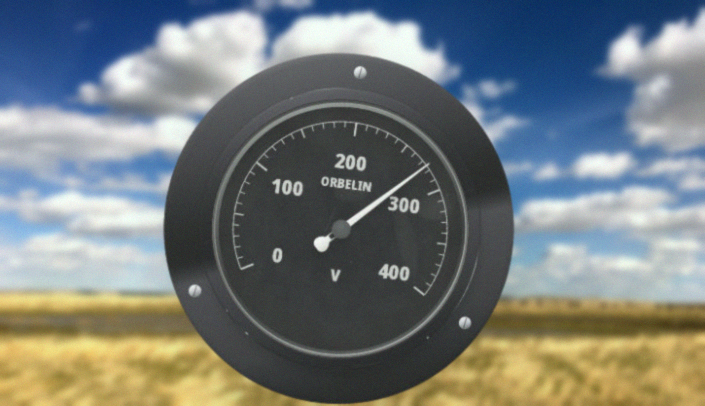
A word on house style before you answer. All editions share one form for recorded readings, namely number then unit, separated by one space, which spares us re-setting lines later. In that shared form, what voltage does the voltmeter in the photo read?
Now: 275 V
